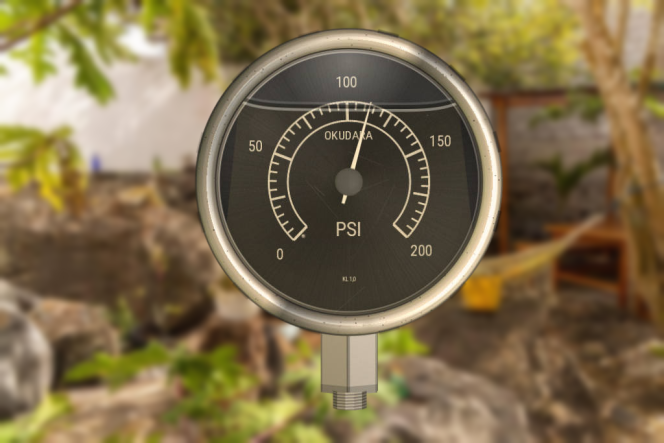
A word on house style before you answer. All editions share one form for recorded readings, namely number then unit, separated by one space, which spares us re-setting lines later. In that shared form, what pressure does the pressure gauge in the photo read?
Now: 112.5 psi
